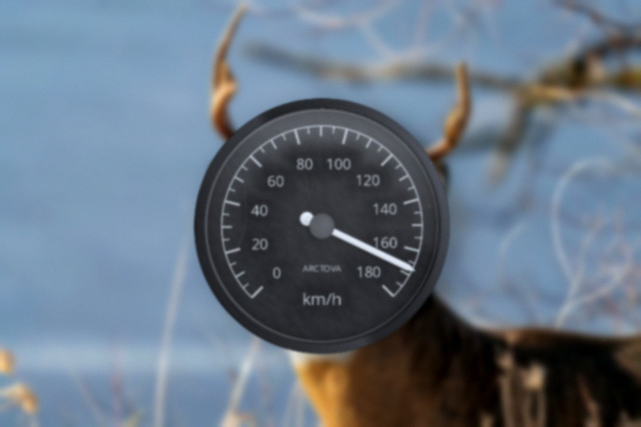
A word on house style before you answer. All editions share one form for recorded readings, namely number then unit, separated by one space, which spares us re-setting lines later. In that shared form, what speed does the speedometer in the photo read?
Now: 167.5 km/h
